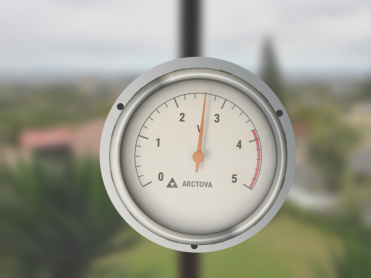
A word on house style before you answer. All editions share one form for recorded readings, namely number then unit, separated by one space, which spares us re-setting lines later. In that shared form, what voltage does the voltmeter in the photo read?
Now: 2.6 V
